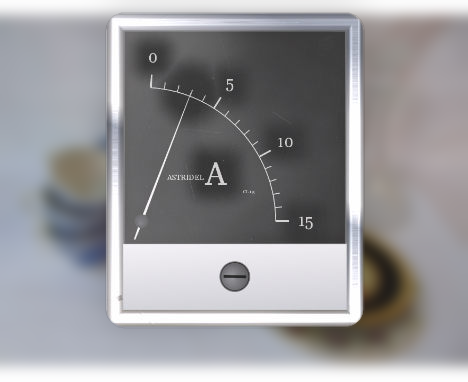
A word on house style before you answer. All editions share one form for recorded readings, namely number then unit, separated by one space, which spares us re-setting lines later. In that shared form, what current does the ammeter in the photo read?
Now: 3 A
